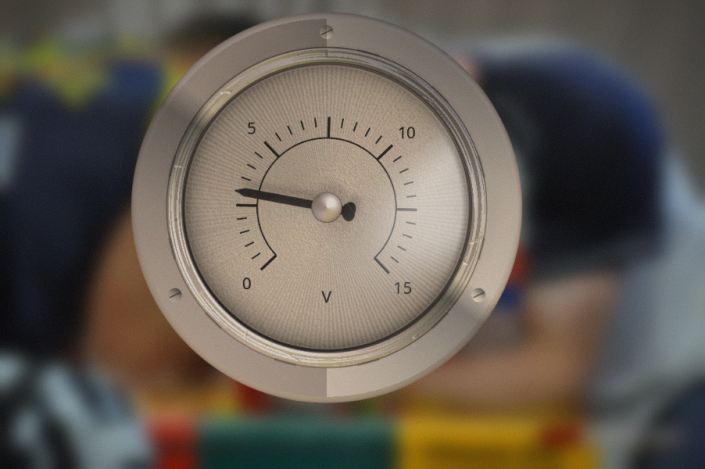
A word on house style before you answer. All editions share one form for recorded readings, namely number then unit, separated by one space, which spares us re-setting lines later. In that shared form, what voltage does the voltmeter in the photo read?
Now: 3 V
